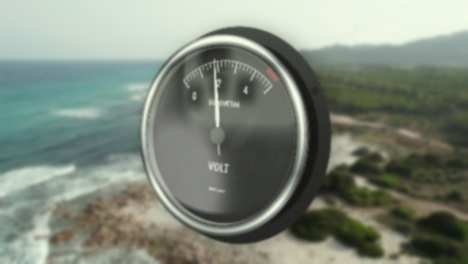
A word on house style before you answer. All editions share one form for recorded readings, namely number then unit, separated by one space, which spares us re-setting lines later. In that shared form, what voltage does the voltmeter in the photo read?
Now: 2 V
